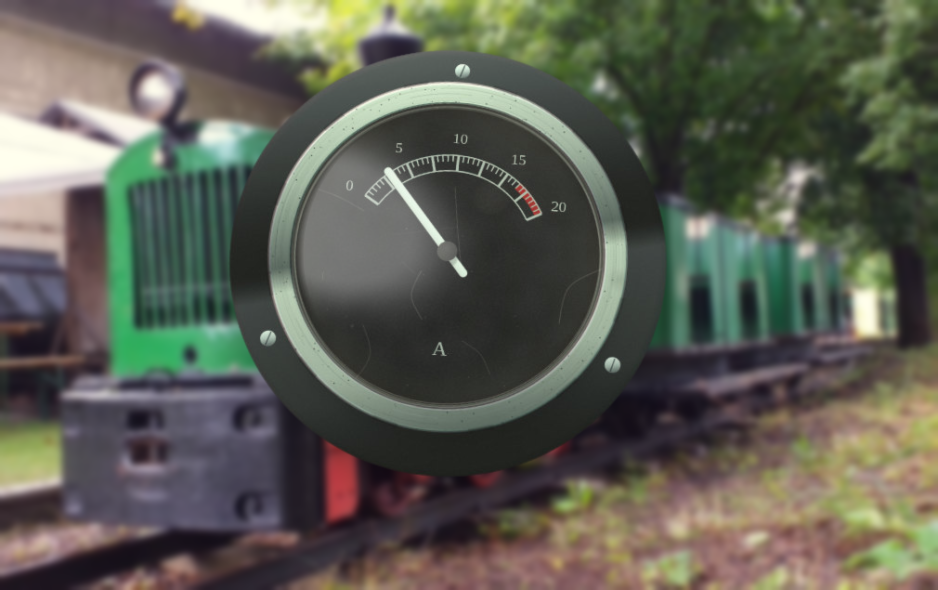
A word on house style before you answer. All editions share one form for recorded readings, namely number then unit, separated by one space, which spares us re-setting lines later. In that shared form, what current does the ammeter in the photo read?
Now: 3 A
